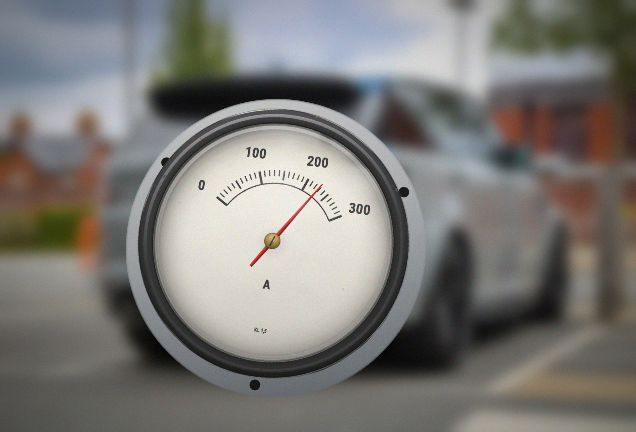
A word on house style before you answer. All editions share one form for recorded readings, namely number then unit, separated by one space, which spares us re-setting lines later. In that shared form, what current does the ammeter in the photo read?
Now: 230 A
